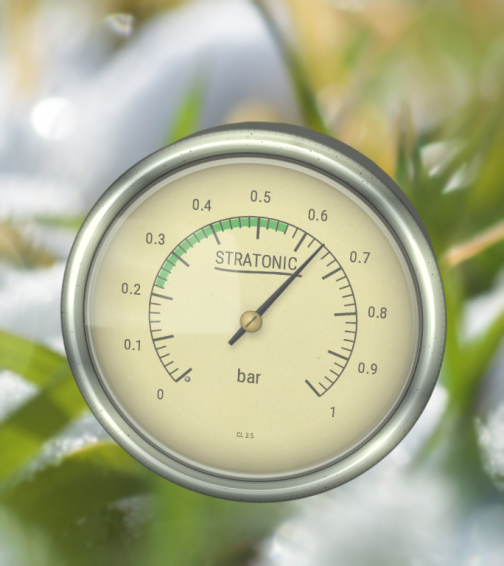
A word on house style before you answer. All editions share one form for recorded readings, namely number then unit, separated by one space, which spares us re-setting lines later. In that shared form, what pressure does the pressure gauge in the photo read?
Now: 0.64 bar
